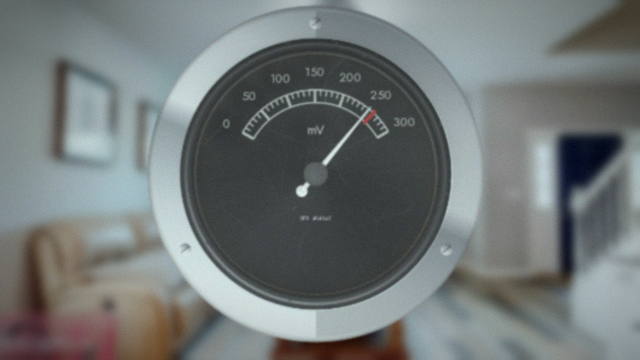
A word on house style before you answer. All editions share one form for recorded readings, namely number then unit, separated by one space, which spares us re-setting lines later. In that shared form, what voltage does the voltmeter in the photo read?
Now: 250 mV
